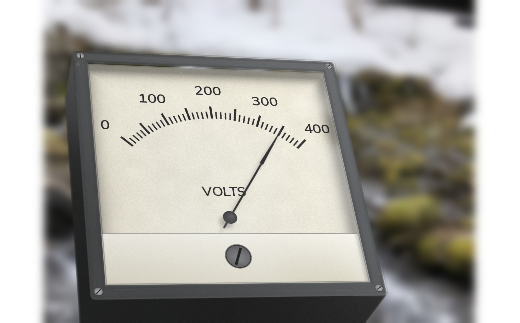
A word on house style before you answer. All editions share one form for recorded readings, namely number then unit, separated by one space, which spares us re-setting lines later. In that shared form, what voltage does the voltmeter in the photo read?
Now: 350 V
